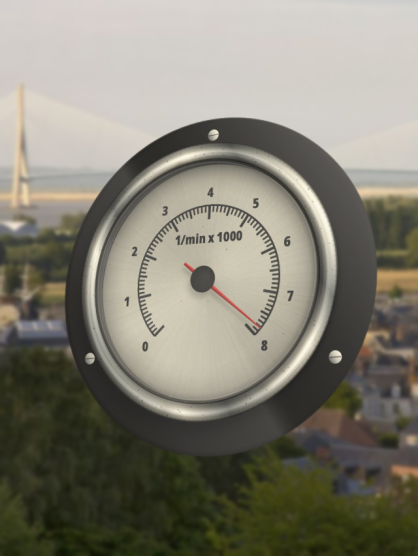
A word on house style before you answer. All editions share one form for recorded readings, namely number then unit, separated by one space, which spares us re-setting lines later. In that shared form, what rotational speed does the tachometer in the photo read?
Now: 7800 rpm
